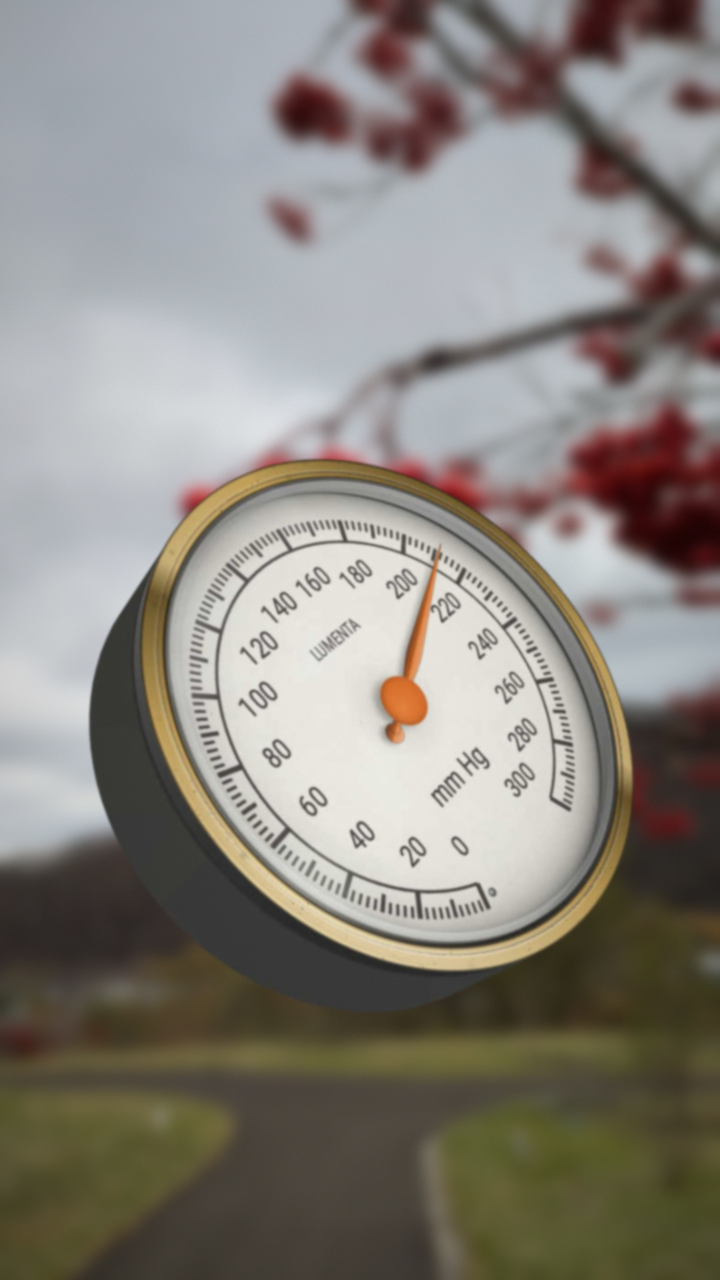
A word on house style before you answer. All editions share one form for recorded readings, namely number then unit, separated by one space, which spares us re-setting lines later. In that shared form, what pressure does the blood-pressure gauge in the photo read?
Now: 210 mmHg
